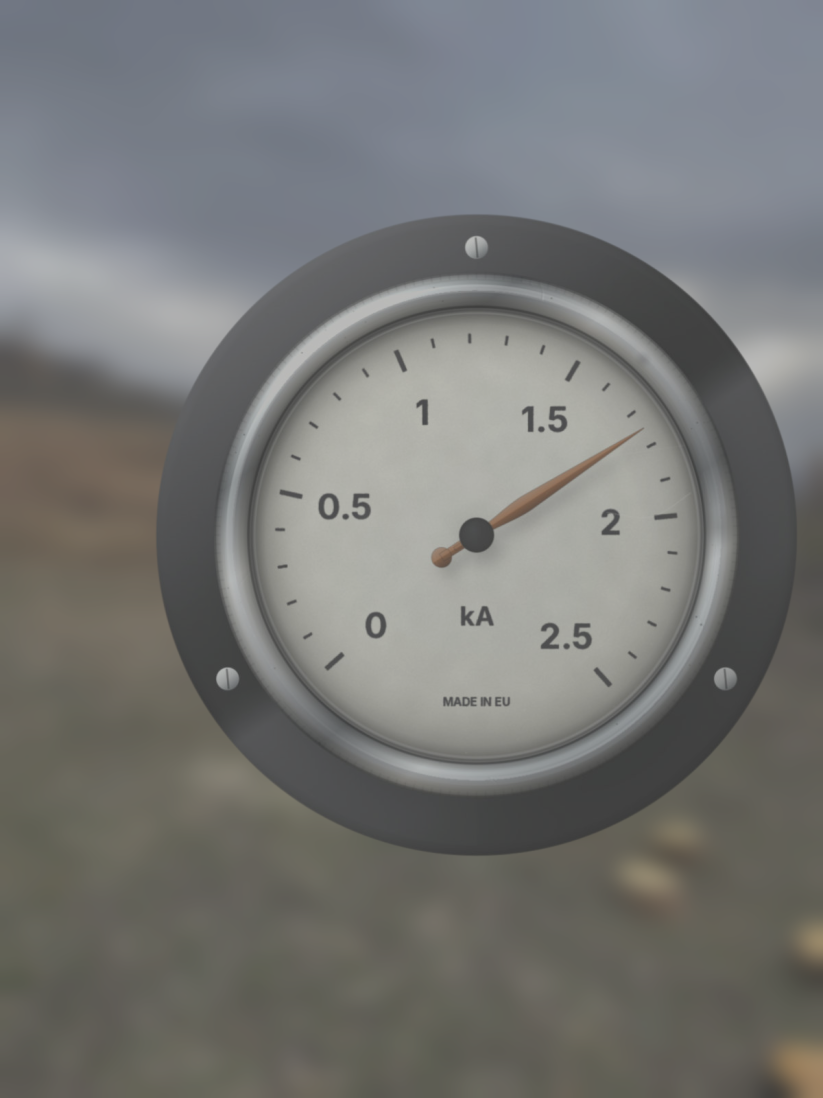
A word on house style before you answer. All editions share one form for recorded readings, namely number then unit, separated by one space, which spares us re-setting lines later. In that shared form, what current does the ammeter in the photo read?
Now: 1.75 kA
